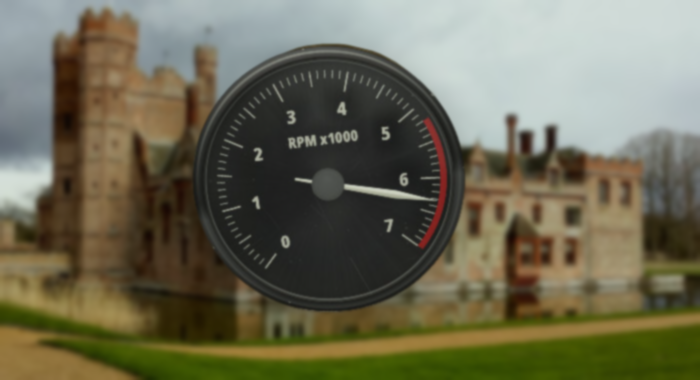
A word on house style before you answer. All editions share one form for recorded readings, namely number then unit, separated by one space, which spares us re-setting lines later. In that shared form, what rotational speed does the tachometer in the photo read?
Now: 6300 rpm
